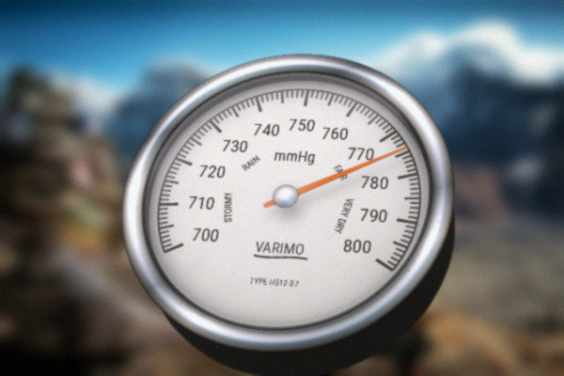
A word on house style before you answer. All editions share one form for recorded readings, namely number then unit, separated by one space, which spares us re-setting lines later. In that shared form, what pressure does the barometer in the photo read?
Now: 775 mmHg
